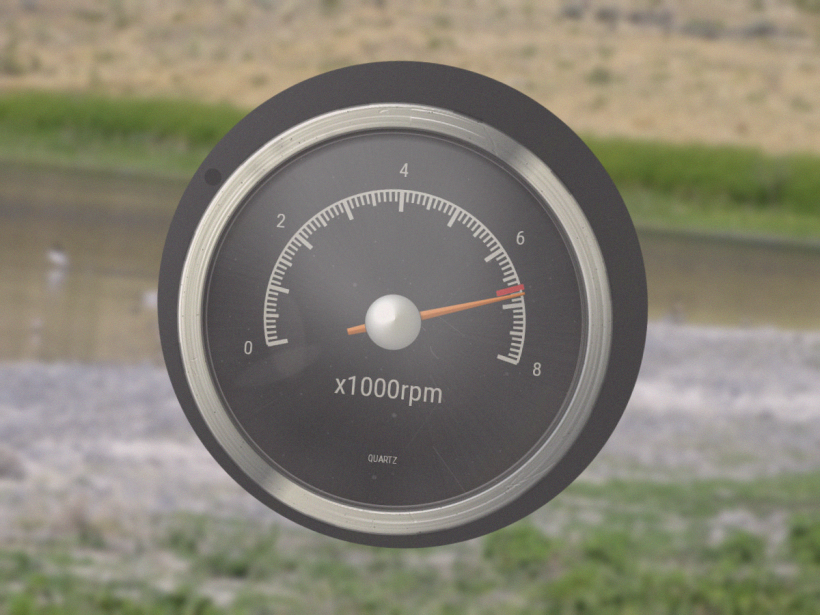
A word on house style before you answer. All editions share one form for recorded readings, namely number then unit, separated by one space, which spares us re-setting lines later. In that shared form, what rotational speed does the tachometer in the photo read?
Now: 6800 rpm
